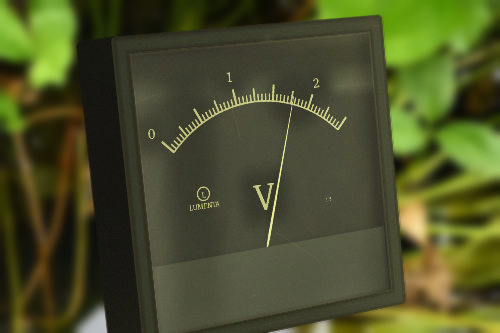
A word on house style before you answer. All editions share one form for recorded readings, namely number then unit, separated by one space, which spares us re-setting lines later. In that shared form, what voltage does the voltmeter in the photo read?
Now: 1.75 V
